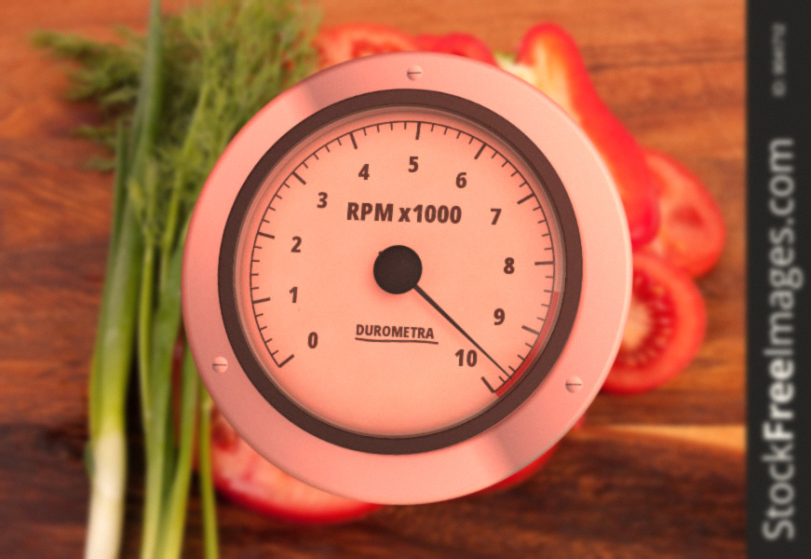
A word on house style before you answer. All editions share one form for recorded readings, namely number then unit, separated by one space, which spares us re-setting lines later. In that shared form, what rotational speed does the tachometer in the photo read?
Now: 9700 rpm
